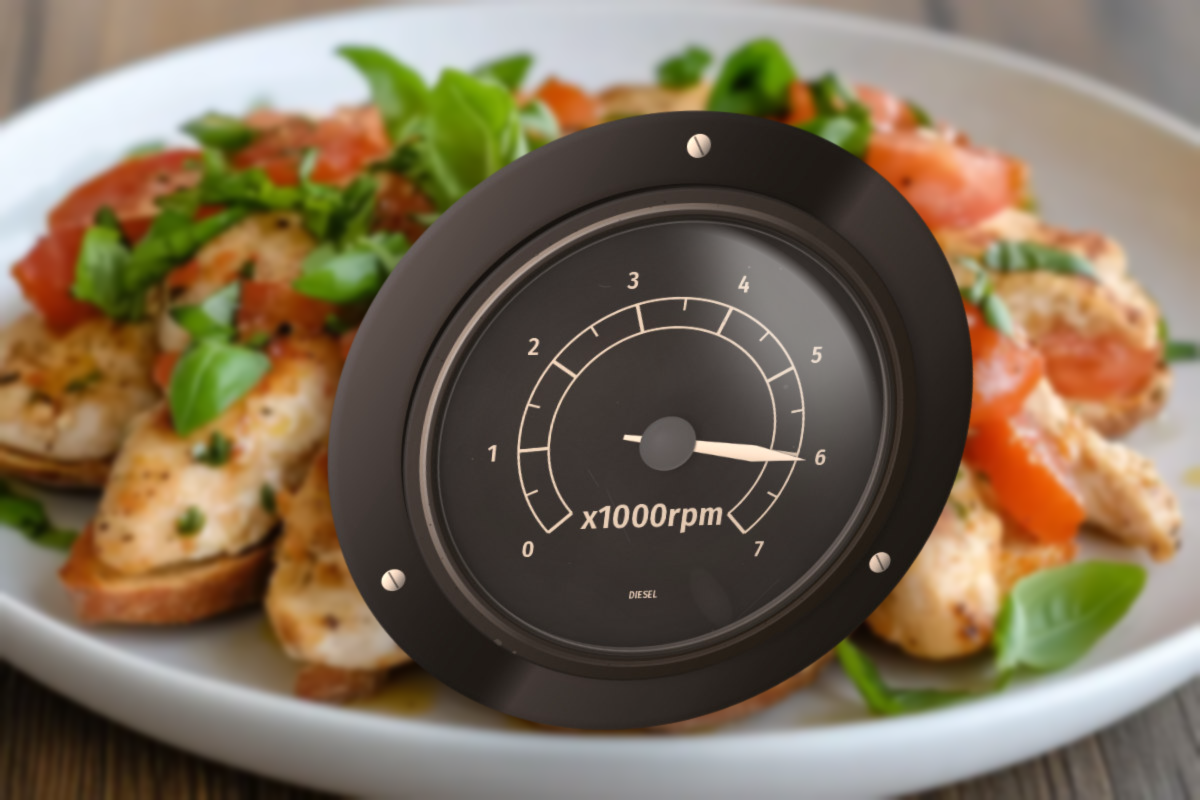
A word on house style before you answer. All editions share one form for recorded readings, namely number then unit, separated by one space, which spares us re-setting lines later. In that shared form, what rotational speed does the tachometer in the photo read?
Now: 6000 rpm
